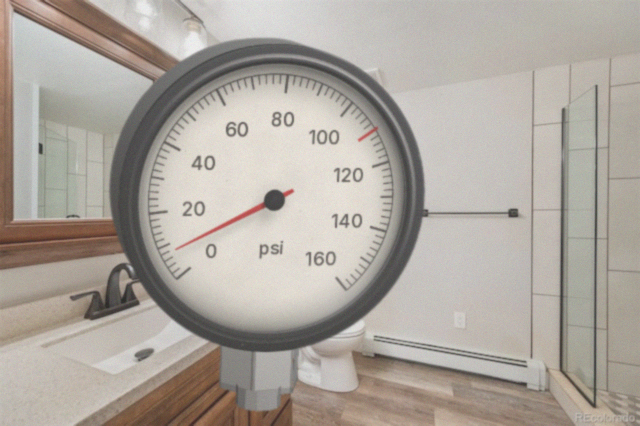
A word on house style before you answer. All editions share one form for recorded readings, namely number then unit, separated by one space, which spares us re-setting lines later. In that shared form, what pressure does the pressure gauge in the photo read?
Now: 8 psi
